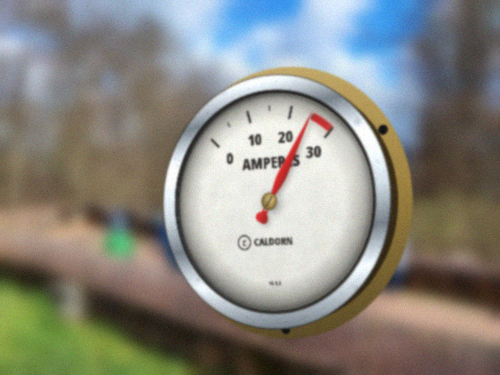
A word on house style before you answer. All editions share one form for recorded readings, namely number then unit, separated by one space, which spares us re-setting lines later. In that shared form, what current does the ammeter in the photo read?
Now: 25 A
